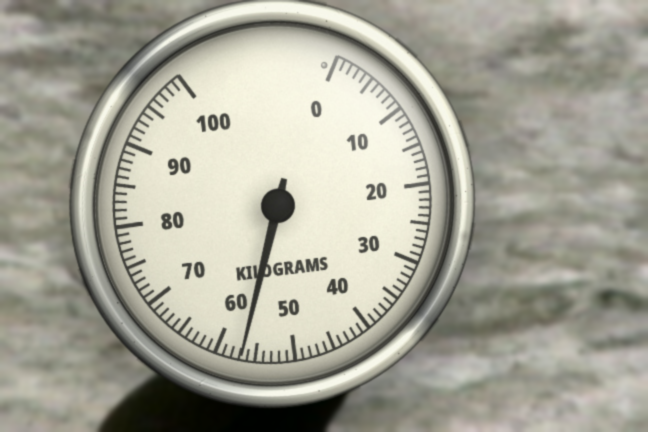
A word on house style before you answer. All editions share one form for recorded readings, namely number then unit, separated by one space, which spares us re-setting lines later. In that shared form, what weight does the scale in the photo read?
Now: 57 kg
